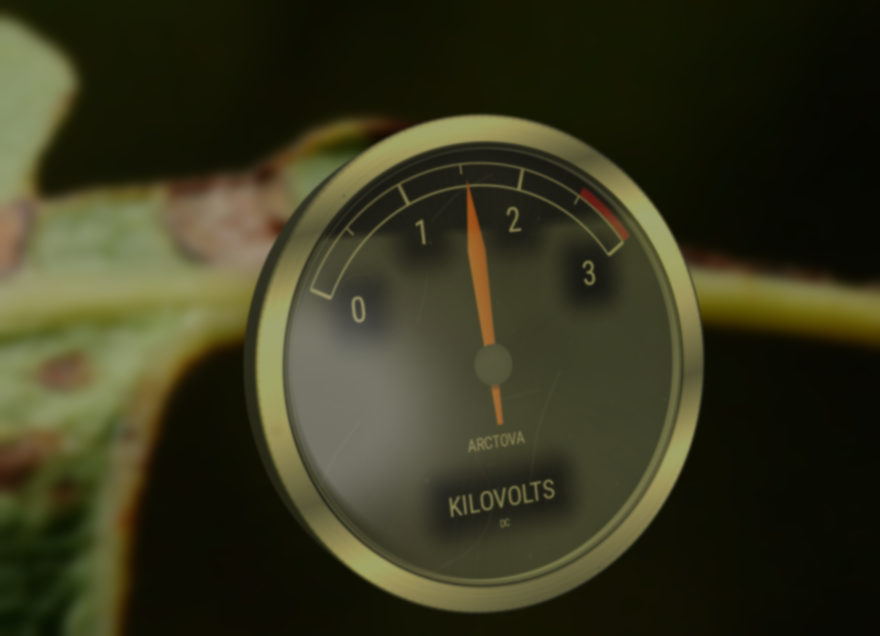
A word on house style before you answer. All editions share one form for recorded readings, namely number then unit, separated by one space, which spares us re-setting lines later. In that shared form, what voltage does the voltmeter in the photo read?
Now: 1.5 kV
